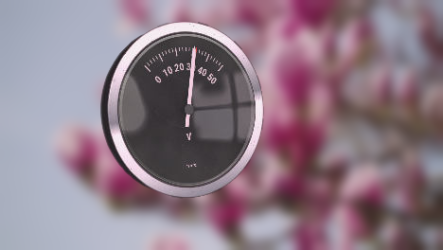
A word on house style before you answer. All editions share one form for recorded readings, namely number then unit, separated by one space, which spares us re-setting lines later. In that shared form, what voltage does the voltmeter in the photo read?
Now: 30 V
